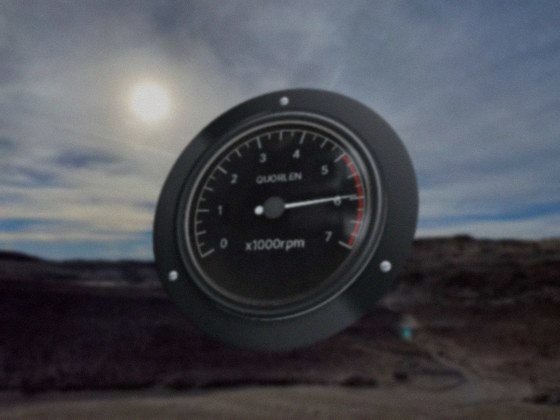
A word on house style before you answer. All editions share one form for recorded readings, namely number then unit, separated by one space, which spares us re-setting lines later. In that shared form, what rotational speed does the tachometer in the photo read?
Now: 6000 rpm
